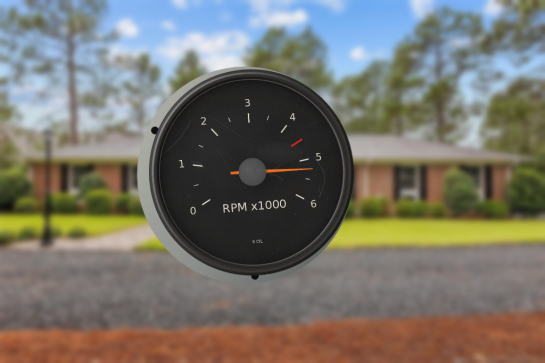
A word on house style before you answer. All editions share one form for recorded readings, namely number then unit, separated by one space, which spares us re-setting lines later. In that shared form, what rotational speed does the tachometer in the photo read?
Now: 5250 rpm
